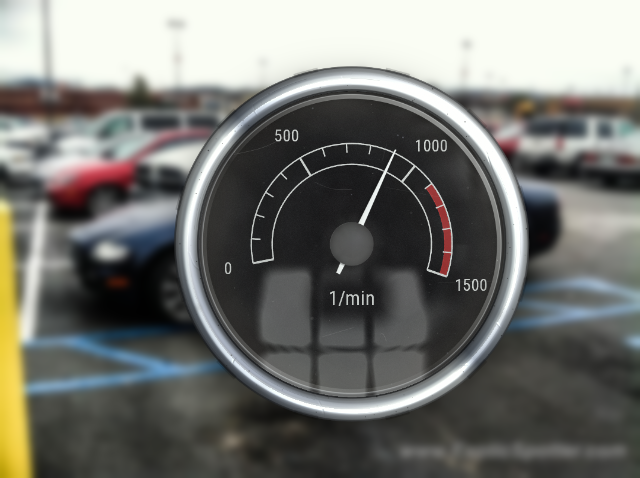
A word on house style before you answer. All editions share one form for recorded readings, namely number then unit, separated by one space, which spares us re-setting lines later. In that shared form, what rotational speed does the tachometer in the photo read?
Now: 900 rpm
